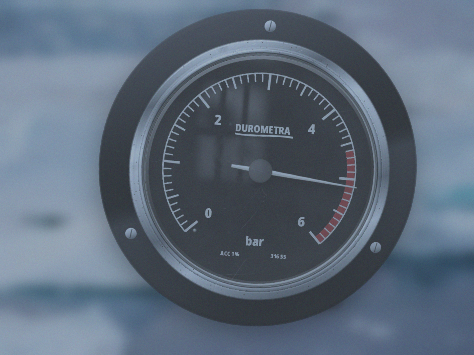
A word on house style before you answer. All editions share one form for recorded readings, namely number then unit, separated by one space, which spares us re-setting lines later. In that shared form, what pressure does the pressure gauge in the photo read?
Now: 5.1 bar
